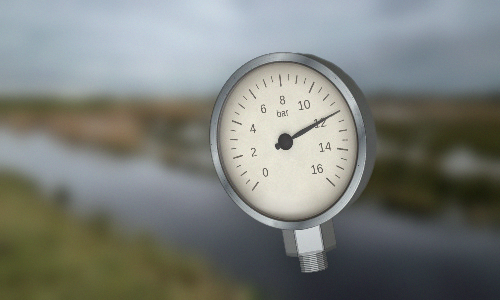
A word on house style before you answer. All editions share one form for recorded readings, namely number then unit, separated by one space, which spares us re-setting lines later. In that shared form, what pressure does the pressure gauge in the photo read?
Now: 12 bar
